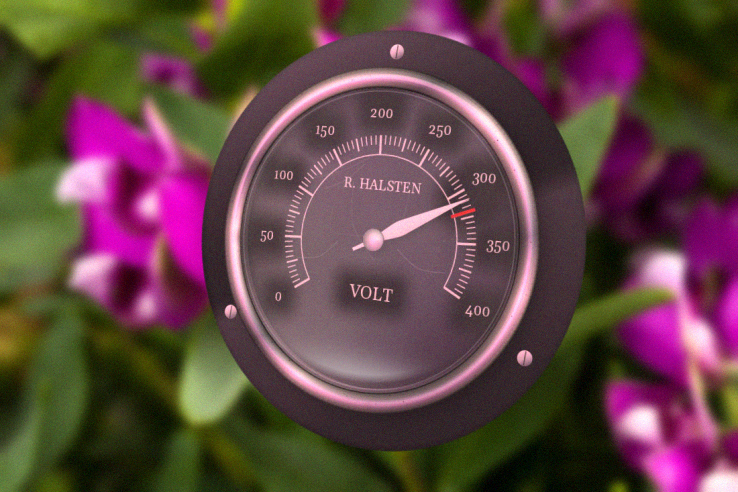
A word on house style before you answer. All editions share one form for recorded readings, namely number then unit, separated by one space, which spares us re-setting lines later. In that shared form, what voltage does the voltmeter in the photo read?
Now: 310 V
